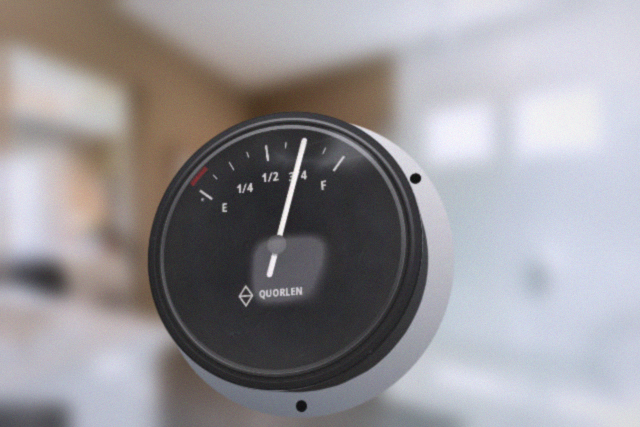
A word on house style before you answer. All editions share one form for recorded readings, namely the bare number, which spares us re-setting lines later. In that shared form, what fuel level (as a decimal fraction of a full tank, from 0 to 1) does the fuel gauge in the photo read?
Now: 0.75
